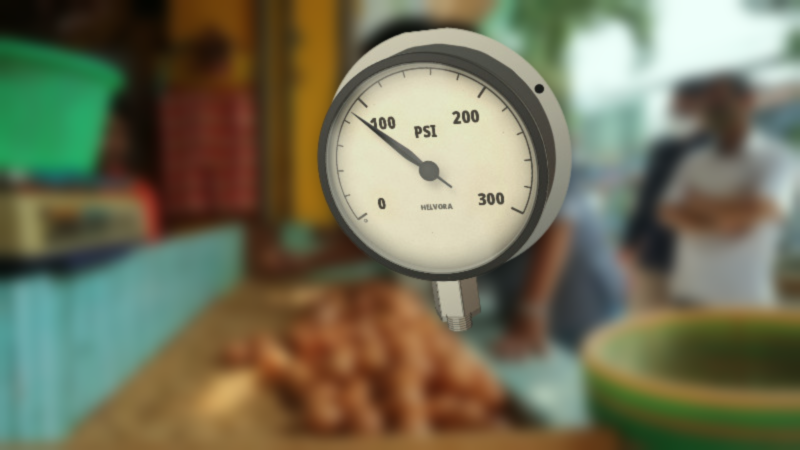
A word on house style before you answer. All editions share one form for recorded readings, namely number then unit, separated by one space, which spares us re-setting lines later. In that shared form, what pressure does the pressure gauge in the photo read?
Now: 90 psi
